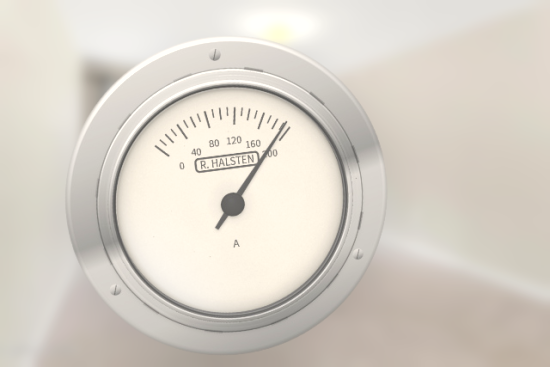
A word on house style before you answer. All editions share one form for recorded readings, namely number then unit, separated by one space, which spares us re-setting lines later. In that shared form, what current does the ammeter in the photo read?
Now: 190 A
